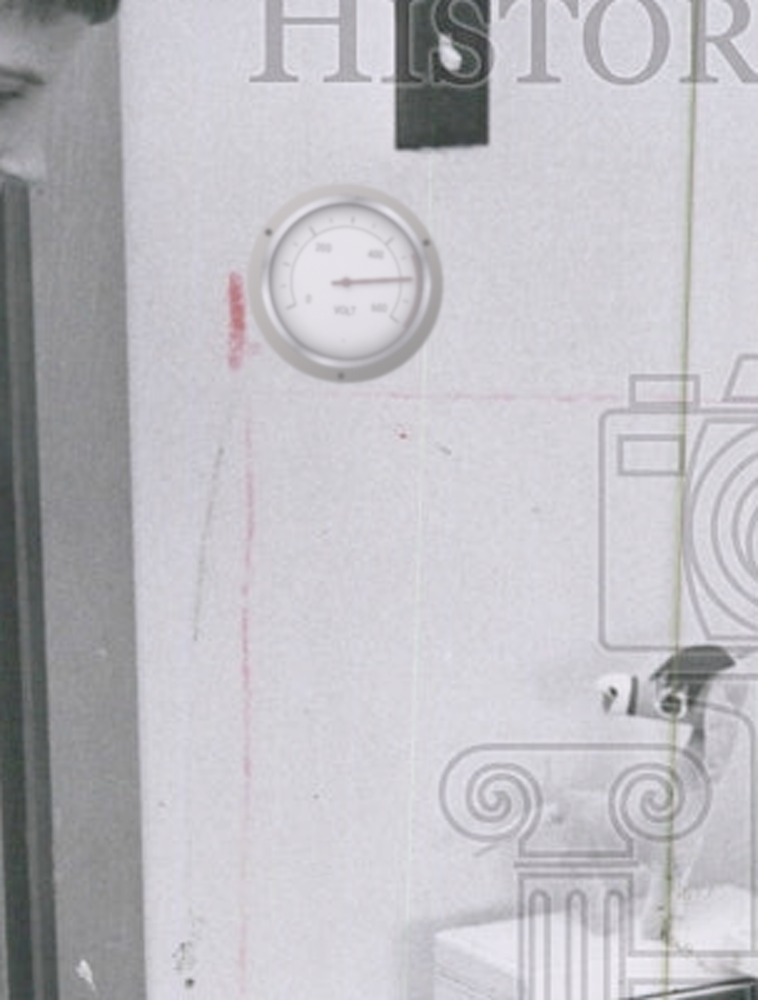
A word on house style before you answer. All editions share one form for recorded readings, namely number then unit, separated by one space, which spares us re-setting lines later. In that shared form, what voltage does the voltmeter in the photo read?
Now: 500 V
